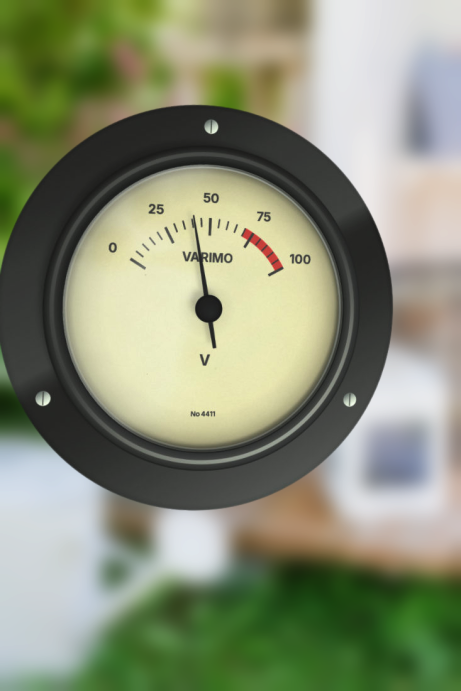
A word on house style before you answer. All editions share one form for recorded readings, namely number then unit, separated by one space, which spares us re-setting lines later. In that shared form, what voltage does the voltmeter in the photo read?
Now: 40 V
